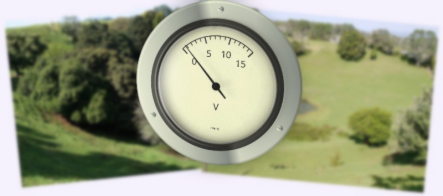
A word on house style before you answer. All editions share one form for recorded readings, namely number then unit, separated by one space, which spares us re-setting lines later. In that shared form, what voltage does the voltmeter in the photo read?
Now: 1 V
